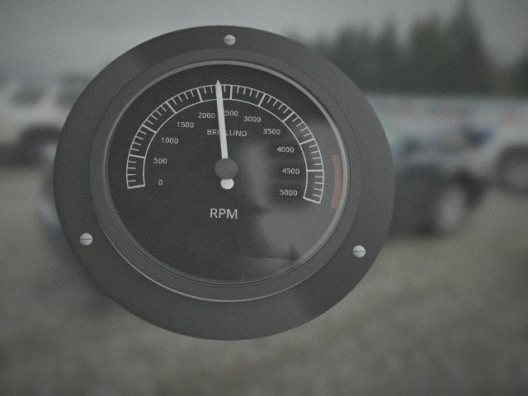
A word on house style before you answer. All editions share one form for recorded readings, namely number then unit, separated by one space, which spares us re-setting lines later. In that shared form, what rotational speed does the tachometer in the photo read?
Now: 2300 rpm
